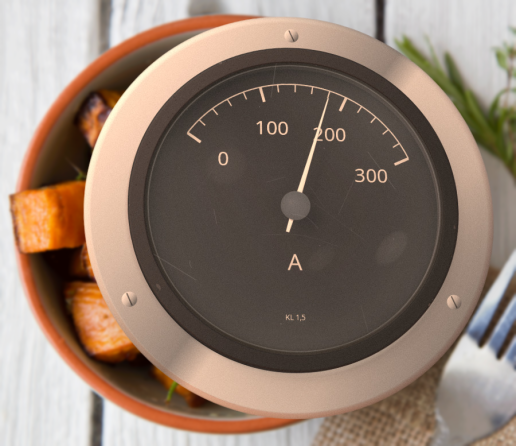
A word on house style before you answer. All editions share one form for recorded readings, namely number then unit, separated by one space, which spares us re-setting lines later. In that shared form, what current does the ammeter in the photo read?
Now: 180 A
